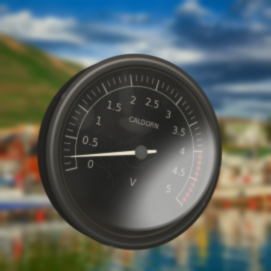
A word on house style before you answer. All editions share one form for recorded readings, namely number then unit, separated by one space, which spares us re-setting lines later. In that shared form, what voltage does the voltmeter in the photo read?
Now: 0.2 V
